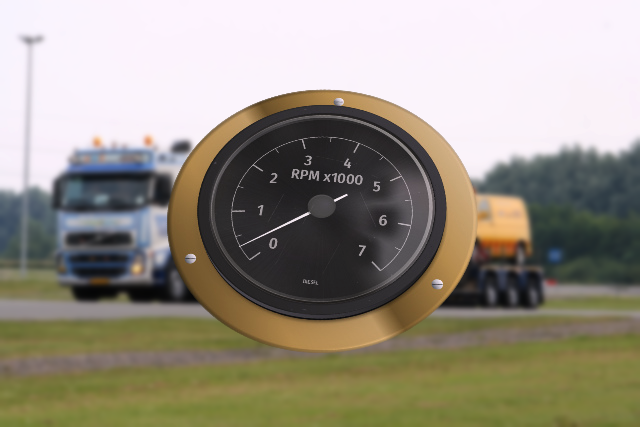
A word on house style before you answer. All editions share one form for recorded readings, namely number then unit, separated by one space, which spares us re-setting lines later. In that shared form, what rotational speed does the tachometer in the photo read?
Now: 250 rpm
